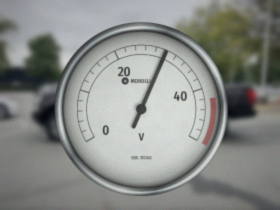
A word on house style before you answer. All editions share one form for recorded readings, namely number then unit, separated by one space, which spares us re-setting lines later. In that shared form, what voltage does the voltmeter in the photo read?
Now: 30 V
